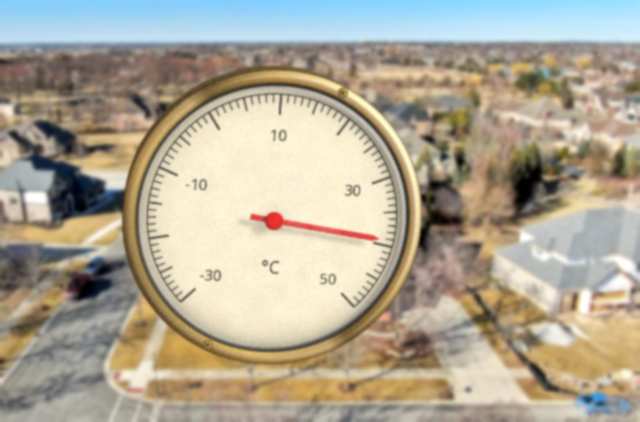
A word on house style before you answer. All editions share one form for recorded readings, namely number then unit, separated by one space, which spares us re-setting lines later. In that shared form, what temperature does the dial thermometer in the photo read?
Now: 39 °C
